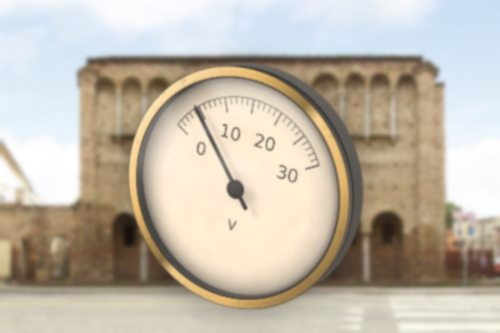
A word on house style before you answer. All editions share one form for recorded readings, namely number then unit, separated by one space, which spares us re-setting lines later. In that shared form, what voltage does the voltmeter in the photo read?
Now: 5 V
